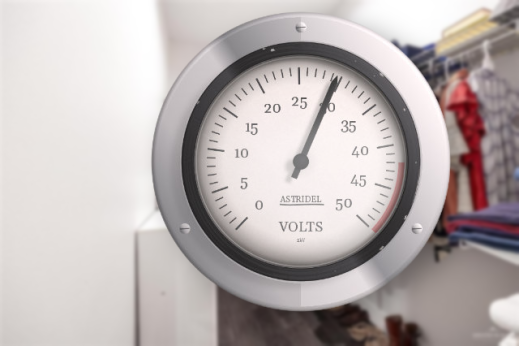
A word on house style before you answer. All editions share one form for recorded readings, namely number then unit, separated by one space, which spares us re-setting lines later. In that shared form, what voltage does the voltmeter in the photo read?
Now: 29.5 V
